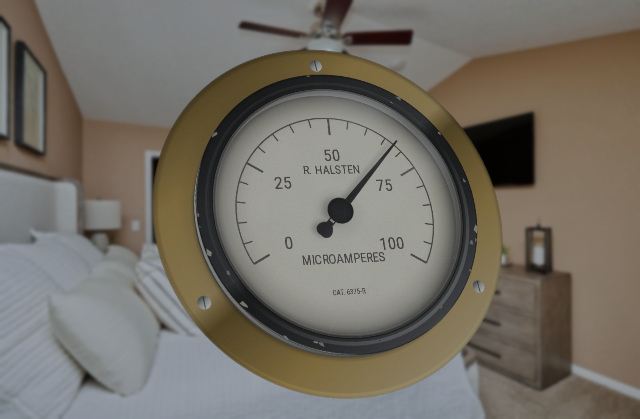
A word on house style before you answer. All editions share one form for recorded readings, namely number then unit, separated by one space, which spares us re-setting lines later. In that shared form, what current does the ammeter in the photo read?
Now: 67.5 µA
